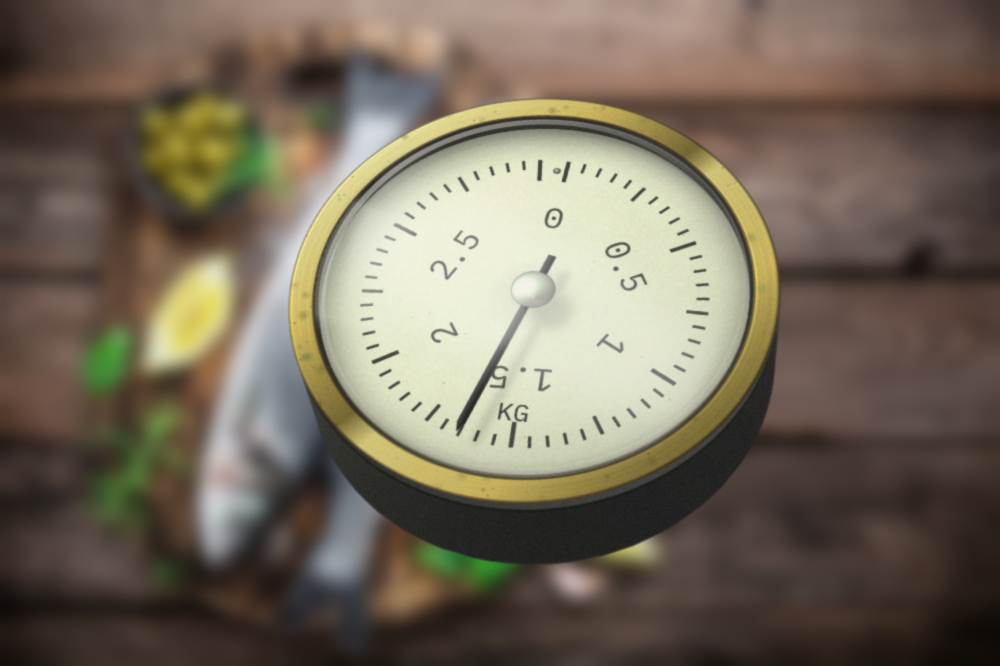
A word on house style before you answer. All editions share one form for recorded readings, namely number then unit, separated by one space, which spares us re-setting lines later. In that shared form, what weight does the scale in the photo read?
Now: 1.65 kg
